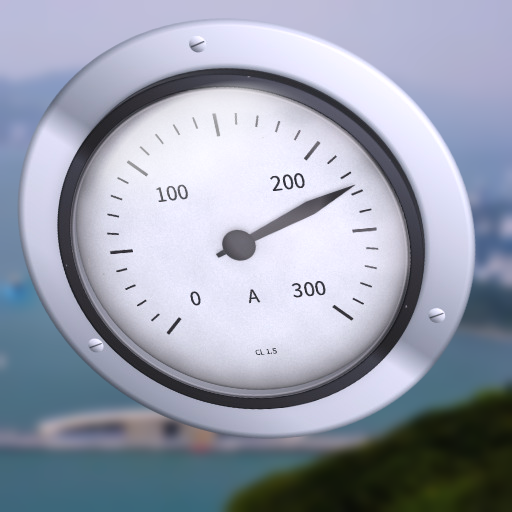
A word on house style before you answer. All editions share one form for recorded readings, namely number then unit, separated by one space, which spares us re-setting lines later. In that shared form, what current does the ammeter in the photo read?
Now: 225 A
